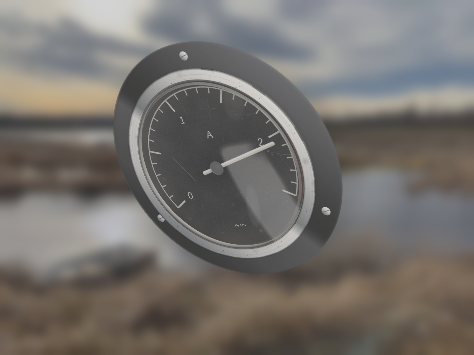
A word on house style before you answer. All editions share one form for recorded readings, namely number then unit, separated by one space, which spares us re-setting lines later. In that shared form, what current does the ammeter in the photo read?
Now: 2.05 A
